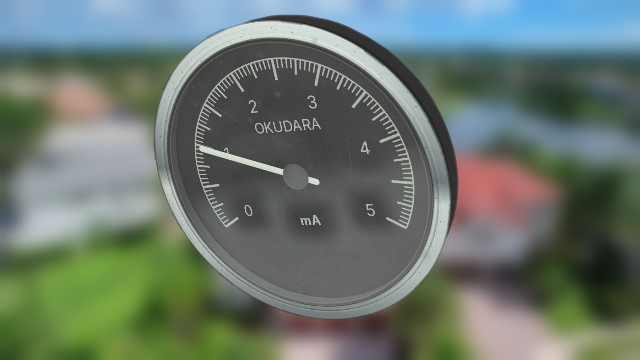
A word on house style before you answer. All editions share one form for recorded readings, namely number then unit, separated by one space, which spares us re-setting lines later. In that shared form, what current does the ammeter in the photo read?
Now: 1 mA
